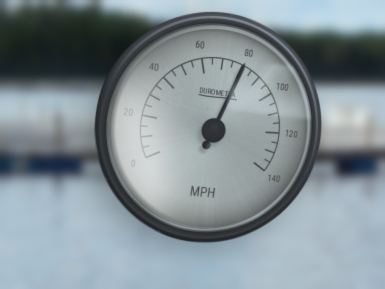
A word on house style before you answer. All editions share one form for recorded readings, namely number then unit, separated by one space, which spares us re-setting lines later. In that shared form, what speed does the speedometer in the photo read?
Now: 80 mph
